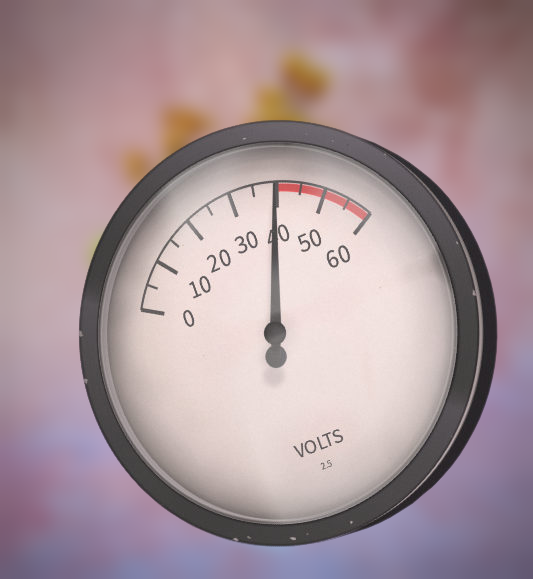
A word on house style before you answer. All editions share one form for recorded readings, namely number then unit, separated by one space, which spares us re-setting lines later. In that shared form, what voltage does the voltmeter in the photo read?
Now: 40 V
